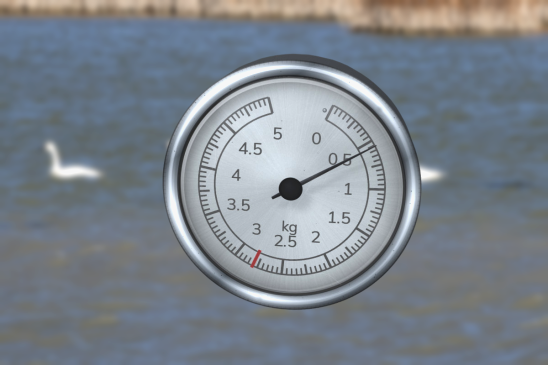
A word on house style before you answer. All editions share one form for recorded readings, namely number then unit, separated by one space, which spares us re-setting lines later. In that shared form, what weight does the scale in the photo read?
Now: 0.55 kg
